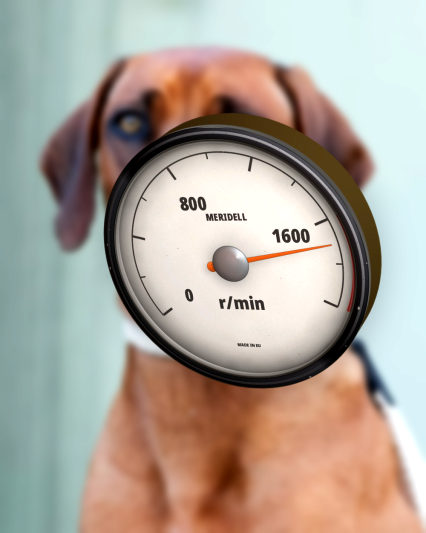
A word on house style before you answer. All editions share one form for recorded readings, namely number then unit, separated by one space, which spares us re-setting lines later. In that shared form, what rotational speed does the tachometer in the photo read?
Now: 1700 rpm
